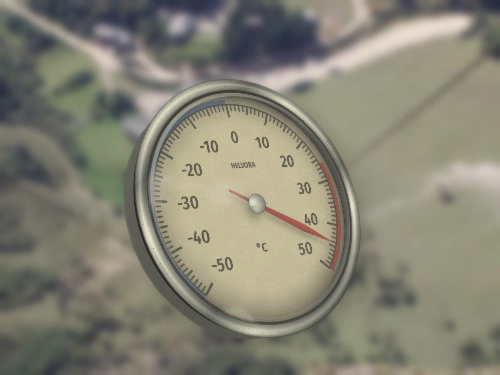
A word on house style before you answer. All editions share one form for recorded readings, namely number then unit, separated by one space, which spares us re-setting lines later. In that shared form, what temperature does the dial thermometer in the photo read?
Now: 45 °C
